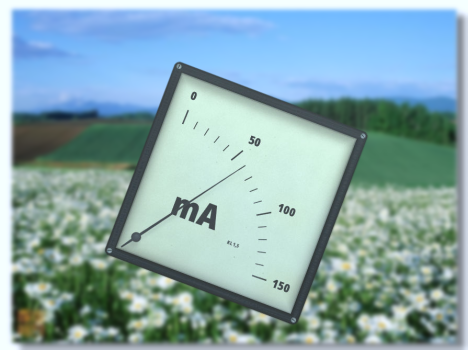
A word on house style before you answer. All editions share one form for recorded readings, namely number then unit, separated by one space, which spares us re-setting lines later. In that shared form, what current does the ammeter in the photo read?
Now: 60 mA
